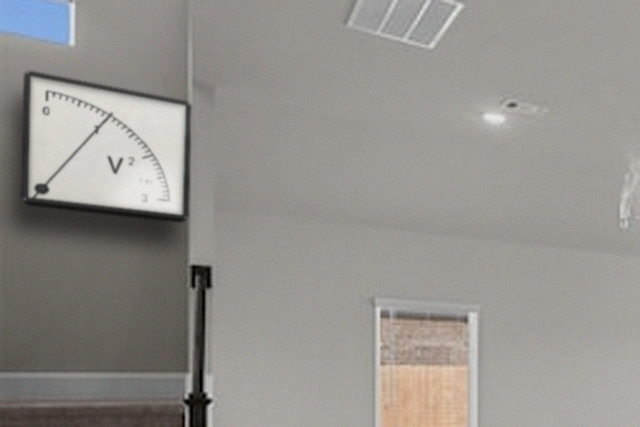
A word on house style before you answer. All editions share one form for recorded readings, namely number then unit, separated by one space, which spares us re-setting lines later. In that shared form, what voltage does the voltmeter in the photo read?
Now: 1 V
